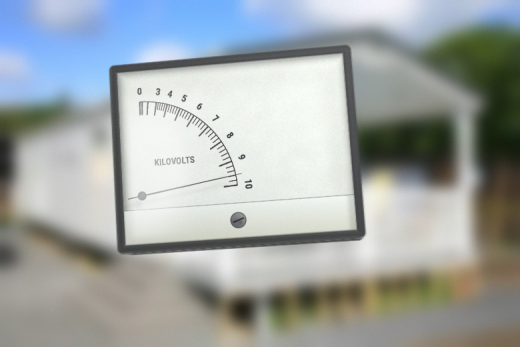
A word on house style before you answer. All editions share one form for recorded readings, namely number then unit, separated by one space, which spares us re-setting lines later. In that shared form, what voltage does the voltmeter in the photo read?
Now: 9.6 kV
